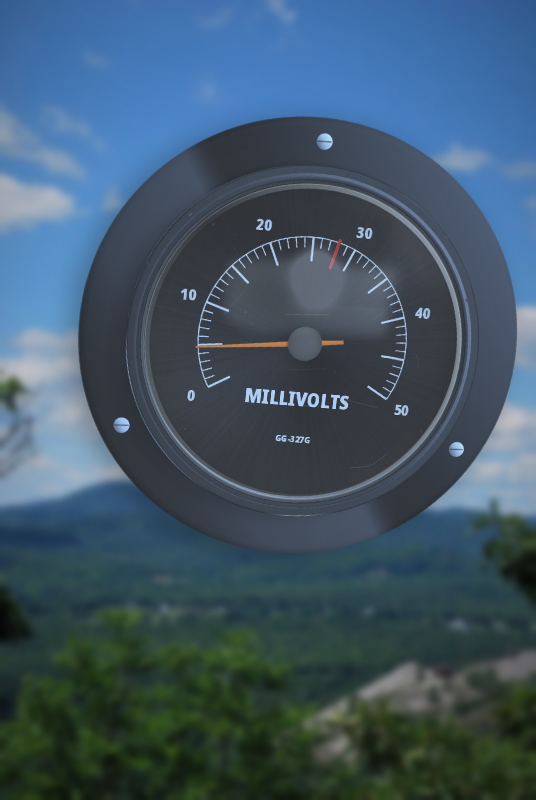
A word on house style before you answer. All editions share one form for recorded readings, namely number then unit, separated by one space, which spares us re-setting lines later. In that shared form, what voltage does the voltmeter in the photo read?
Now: 5 mV
